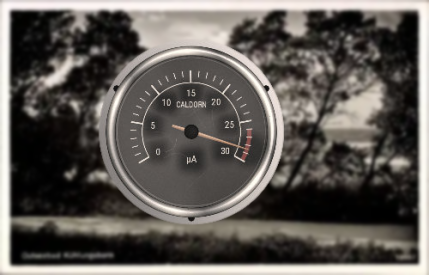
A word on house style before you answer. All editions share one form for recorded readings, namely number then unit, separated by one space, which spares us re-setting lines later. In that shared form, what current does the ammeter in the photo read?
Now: 28.5 µA
